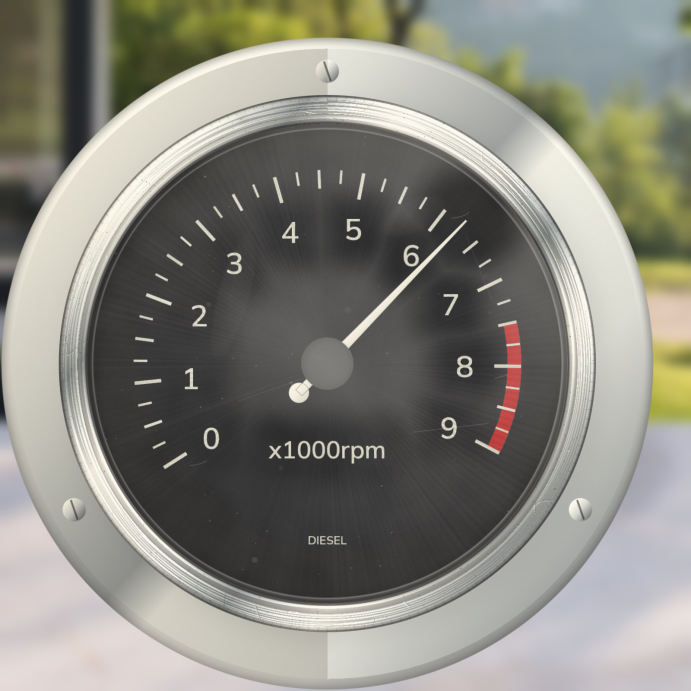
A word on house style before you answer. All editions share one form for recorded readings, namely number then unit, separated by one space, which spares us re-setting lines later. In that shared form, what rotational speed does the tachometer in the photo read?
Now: 6250 rpm
